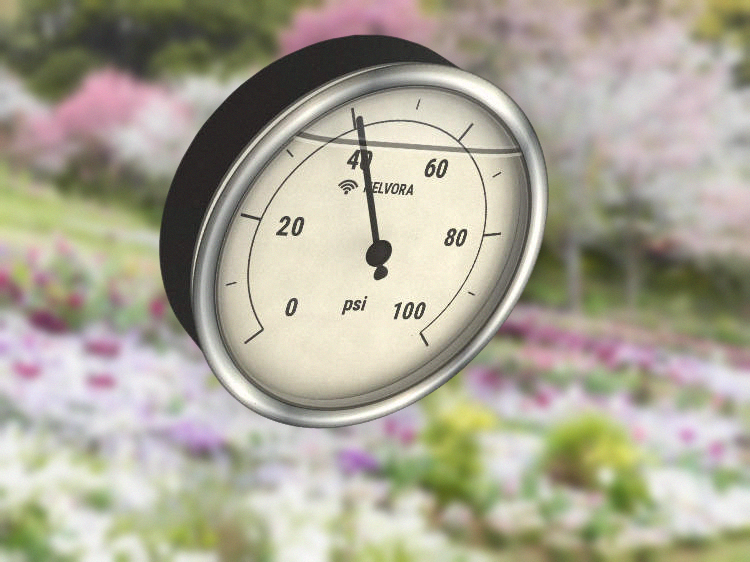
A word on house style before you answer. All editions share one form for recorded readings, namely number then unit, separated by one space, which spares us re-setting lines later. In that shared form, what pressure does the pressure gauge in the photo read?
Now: 40 psi
